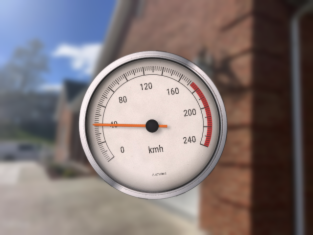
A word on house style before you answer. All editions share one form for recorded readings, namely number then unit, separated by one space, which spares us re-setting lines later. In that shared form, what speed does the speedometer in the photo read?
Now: 40 km/h
